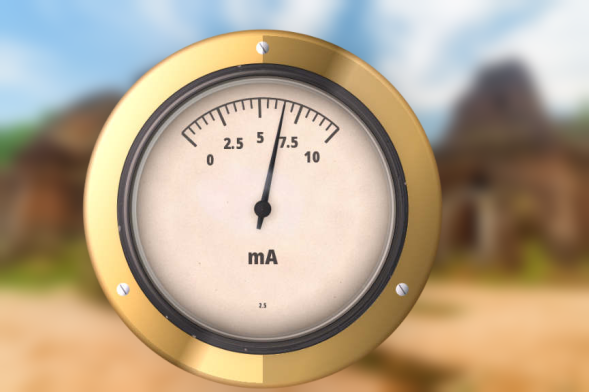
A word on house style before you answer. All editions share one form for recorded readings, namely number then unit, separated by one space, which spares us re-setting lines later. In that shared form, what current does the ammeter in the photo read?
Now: 6.5 mA
